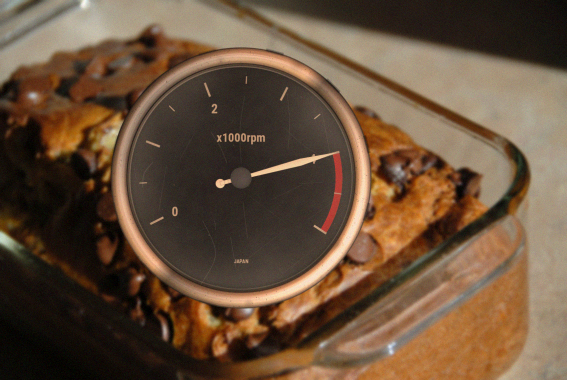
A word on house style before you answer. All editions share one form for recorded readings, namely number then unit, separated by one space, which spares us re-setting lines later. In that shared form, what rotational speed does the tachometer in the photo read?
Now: 4000 rpm
